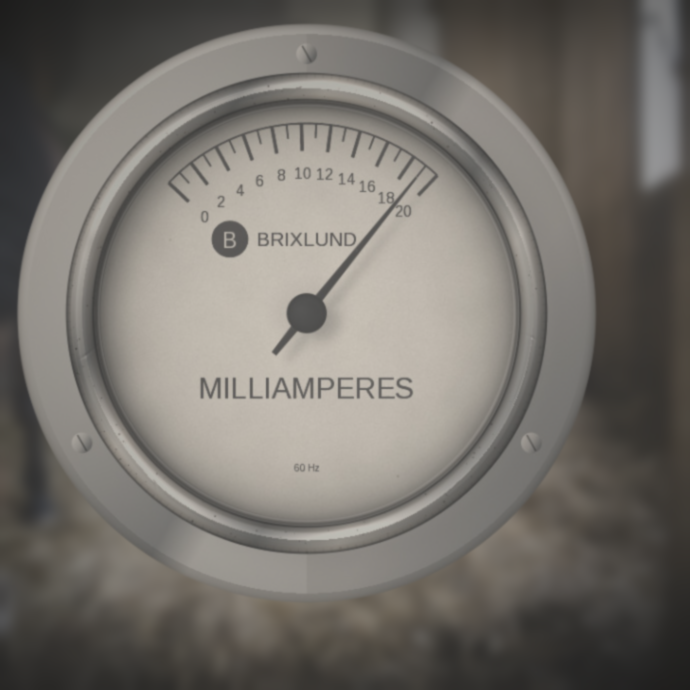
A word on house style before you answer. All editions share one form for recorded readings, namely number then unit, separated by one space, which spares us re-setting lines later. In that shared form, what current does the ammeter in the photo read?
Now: 19 mA
